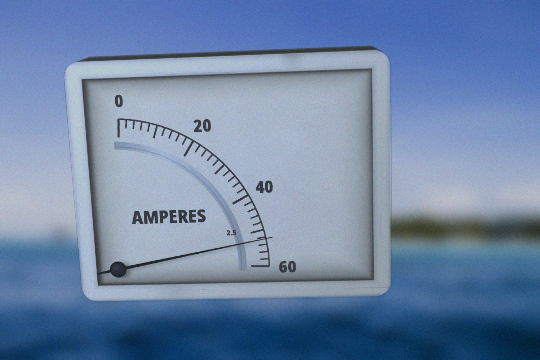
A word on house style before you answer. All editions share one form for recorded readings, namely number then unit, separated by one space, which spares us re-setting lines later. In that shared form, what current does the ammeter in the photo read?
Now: 52 A
